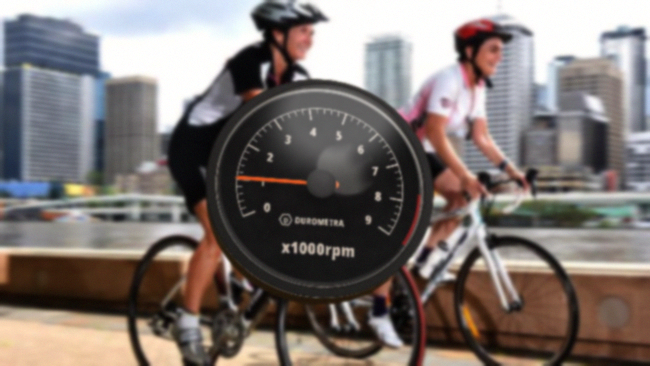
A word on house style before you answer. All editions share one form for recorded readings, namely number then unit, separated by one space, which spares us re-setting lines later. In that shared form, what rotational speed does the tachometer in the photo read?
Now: 1000 rpm
